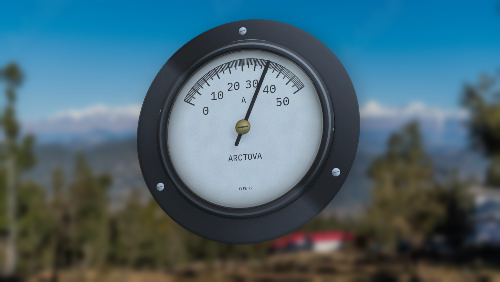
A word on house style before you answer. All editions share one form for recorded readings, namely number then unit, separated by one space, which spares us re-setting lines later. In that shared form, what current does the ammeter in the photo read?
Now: 35 A
